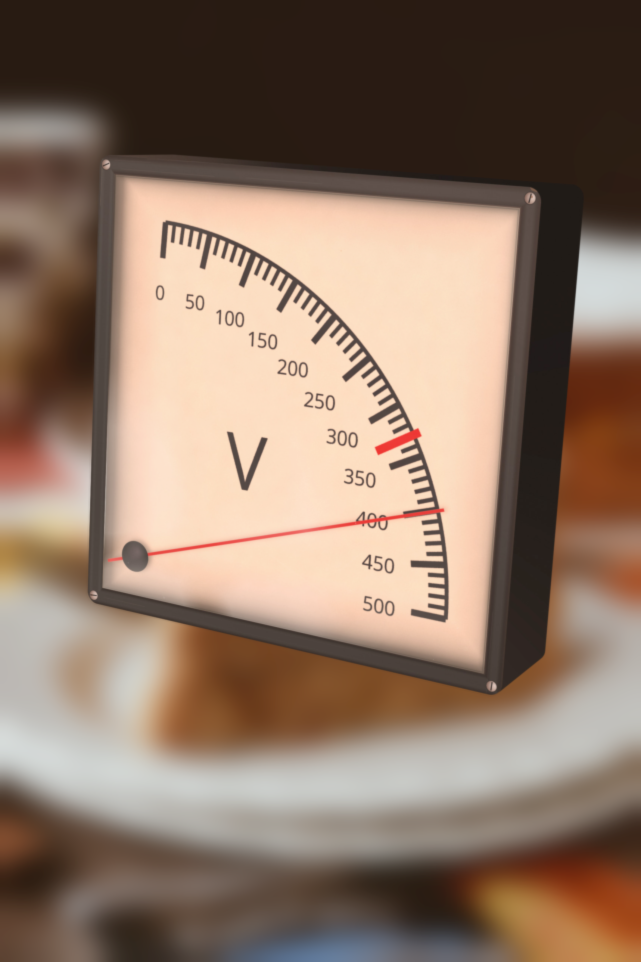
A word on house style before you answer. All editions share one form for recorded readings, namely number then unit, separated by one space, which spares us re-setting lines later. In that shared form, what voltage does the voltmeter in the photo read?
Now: 400 V
